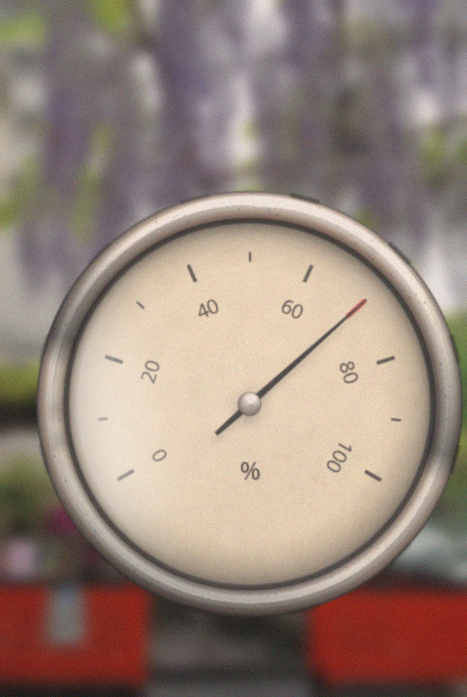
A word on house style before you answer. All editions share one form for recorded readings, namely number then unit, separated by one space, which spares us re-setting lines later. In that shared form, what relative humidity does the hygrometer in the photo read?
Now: 70 %
